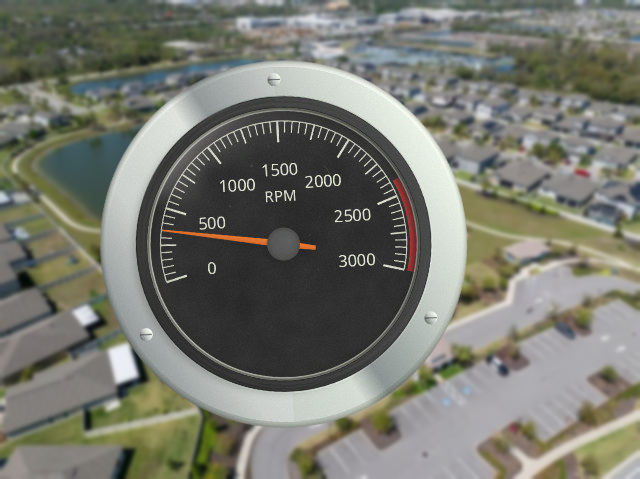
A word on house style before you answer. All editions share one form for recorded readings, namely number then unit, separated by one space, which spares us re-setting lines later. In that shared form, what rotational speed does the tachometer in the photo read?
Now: 350 rpm
